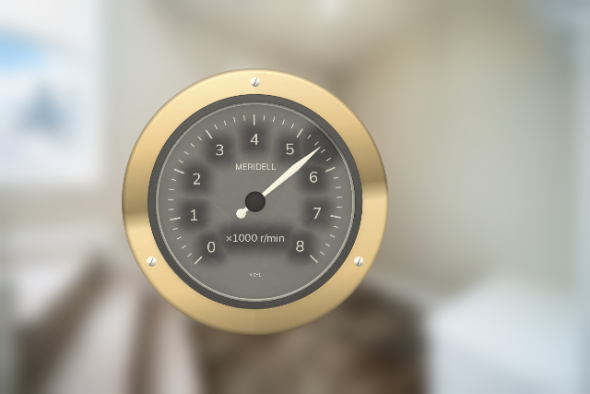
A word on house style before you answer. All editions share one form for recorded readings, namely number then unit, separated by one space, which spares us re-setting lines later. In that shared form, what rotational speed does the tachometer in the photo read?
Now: 5500 rpm
